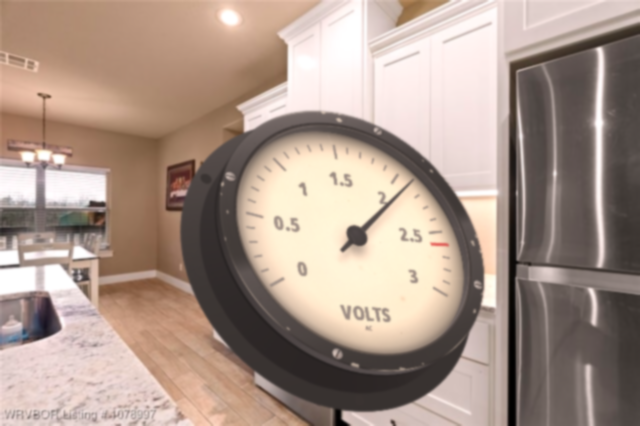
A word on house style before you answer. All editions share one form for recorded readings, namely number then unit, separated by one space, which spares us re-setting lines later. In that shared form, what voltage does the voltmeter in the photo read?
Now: 2.1 V
